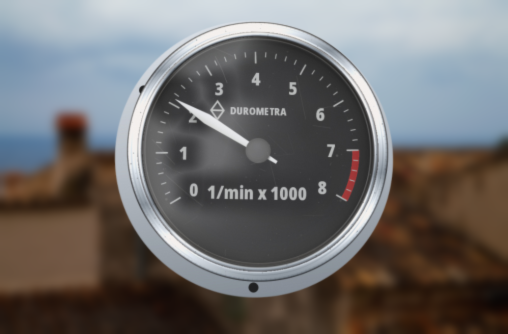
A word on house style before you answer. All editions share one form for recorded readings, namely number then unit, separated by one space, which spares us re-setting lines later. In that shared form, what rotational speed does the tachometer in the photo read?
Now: 2100 rpm
